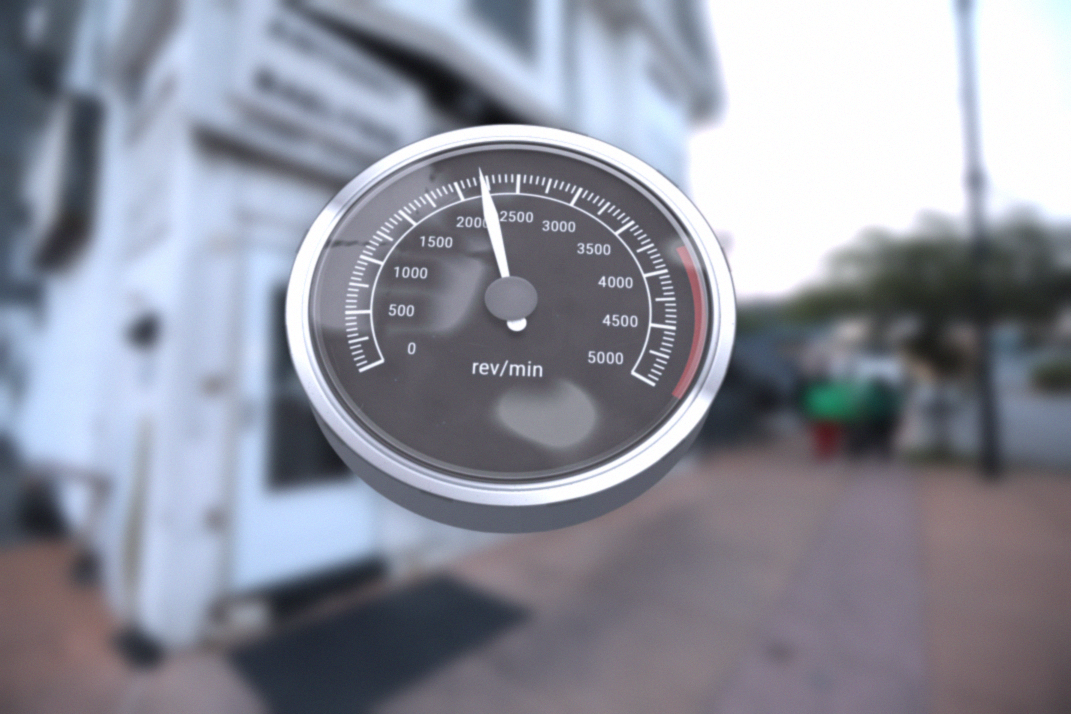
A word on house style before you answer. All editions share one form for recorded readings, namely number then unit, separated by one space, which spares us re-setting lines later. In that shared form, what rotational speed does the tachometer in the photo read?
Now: 2200 rpm
